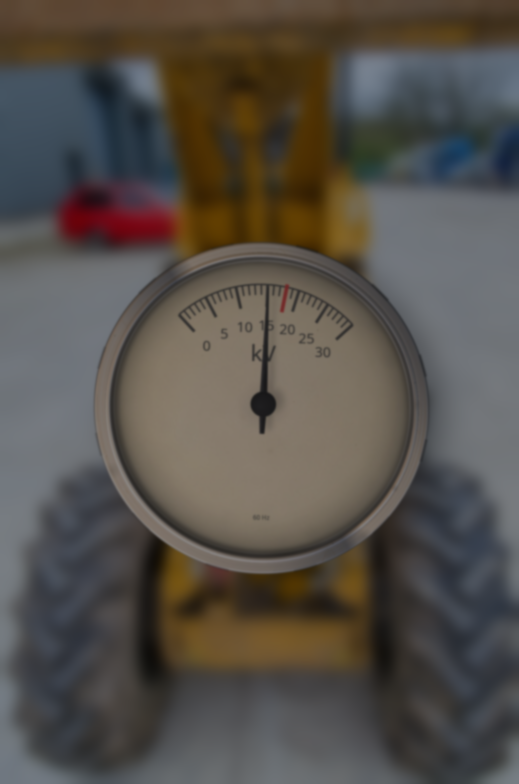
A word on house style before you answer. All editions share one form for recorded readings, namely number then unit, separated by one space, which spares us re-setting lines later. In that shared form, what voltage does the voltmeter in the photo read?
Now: 15 kV
